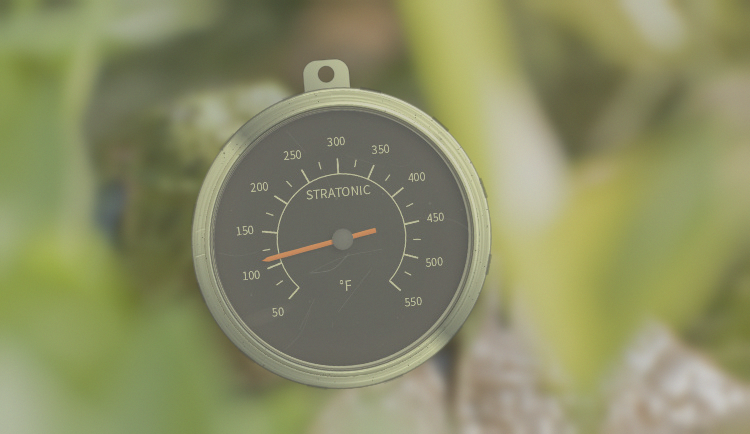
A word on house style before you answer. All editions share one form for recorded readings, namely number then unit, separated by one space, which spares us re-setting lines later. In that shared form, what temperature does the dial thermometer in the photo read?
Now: 112.5 °F
